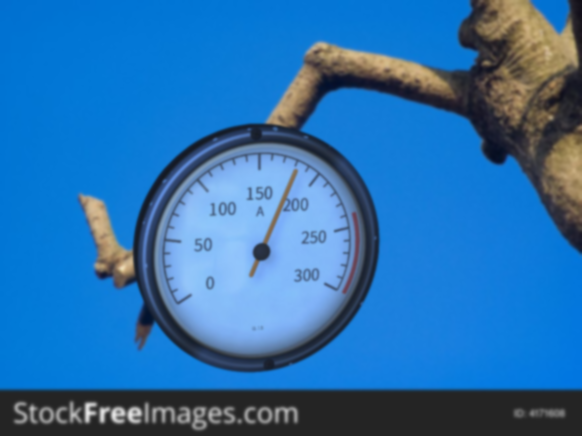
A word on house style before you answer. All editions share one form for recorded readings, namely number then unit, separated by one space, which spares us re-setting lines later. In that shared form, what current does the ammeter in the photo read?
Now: 180 A
